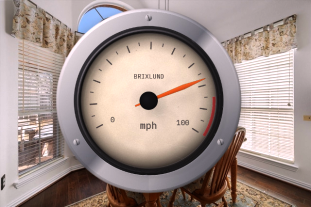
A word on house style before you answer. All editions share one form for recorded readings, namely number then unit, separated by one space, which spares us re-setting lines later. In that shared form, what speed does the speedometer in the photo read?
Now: 77.5 mph
